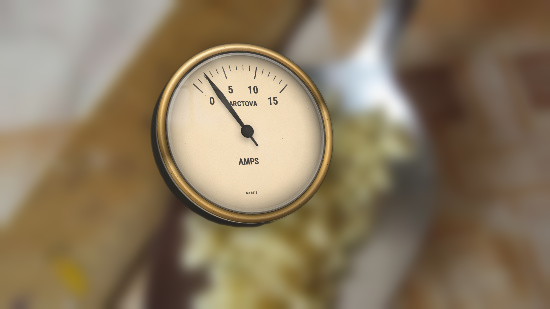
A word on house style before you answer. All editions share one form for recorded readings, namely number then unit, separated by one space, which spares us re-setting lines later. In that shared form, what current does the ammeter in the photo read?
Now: 2 A
